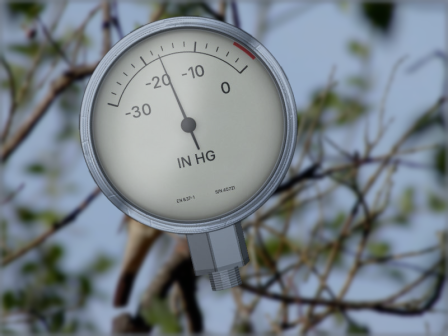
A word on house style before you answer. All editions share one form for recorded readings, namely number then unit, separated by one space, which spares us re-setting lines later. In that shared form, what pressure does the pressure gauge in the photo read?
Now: -17 inHg
